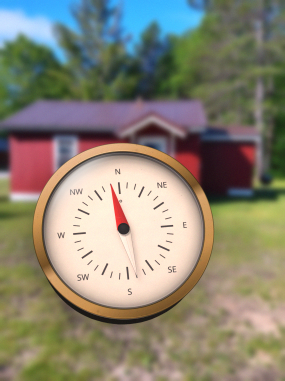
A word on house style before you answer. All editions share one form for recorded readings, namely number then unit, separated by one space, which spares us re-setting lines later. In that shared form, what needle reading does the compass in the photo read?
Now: 350 °
